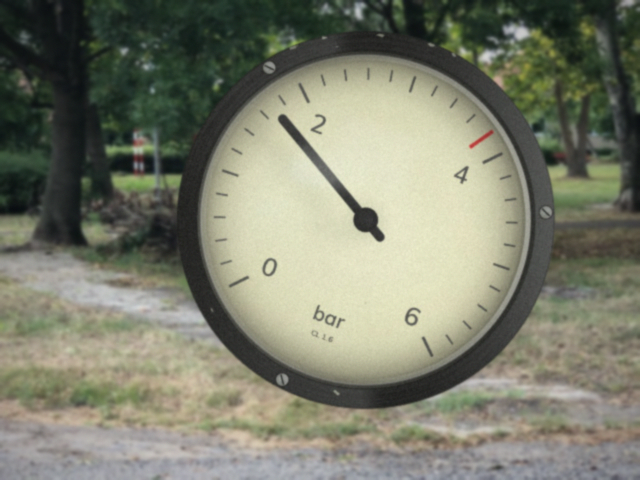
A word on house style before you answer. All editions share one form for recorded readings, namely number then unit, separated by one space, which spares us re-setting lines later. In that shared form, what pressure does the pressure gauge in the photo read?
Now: 1.7 bar
